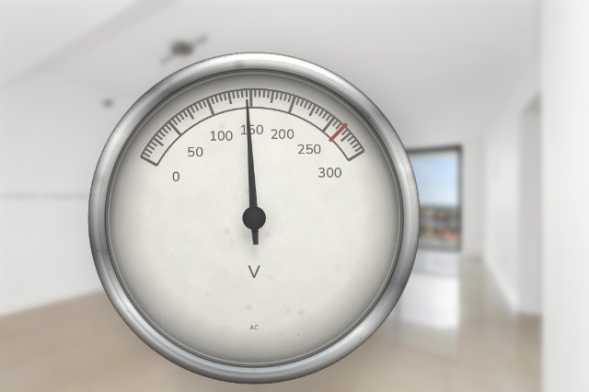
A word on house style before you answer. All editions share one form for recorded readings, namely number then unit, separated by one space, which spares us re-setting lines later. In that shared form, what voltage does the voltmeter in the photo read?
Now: 145 V
